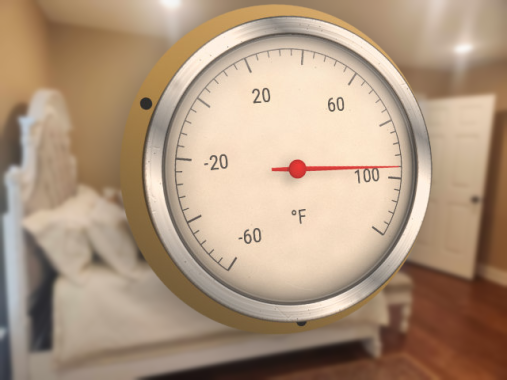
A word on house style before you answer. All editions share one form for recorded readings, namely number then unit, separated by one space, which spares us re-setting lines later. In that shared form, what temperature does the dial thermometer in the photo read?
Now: 96 °F
